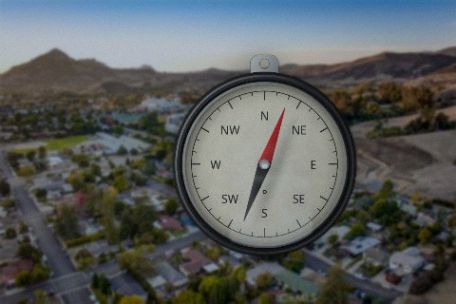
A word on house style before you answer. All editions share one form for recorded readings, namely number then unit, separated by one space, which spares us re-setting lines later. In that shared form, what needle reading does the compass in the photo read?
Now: 20 °
